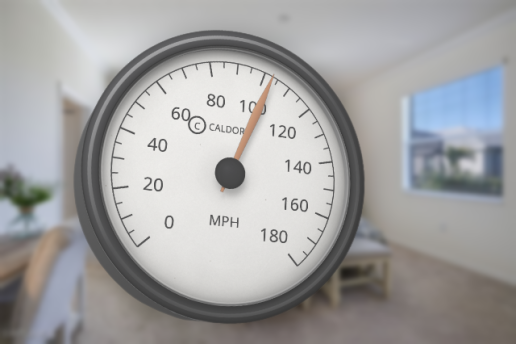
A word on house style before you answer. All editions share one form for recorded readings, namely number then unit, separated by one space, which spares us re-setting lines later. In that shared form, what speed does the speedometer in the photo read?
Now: 102.5 mph
